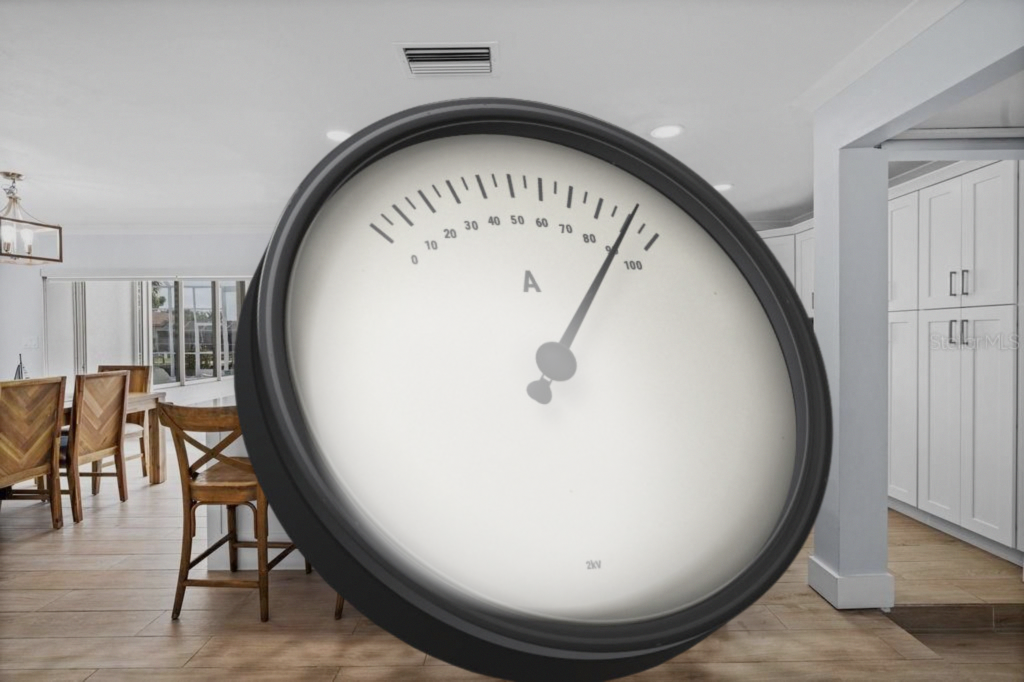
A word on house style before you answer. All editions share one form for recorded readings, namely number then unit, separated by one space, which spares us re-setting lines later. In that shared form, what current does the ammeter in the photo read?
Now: 90 A
